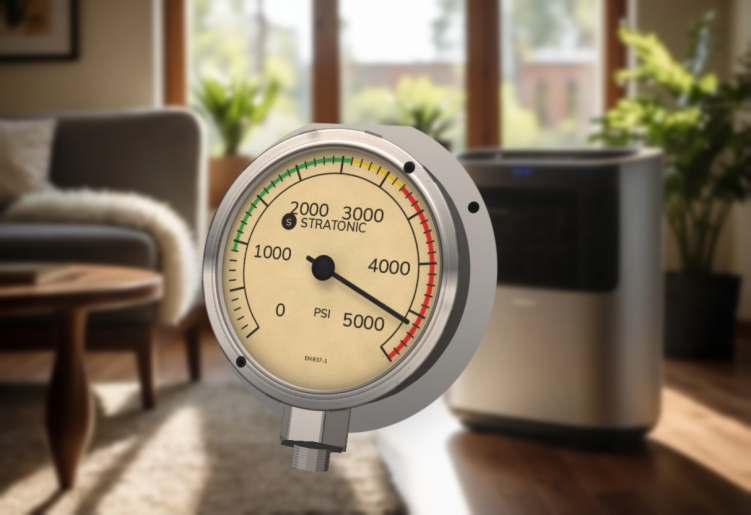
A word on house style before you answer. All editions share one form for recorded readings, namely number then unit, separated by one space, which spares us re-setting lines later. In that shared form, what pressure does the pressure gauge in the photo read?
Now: 4600 psi
